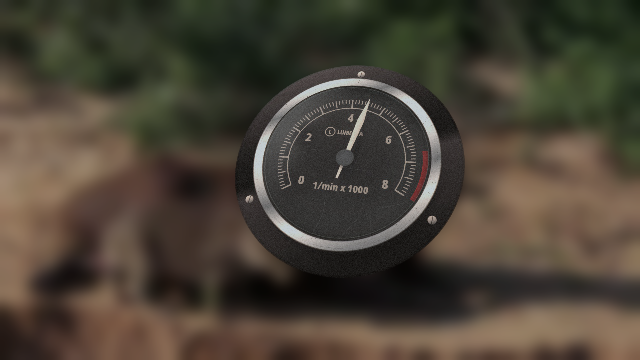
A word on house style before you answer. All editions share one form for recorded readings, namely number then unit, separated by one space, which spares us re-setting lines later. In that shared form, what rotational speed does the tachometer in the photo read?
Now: 4500 rpm
